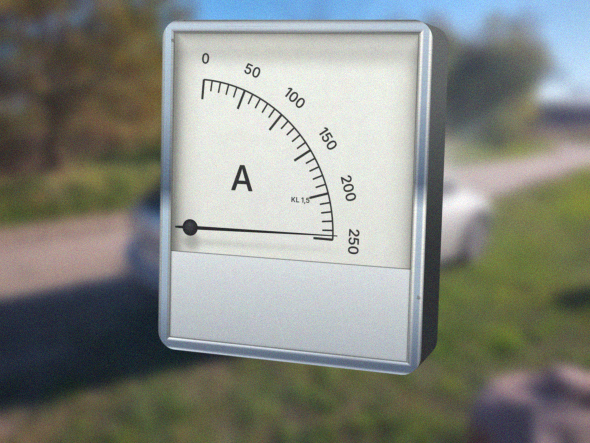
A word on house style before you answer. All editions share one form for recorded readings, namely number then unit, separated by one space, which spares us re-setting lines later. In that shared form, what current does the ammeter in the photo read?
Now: 245 A
